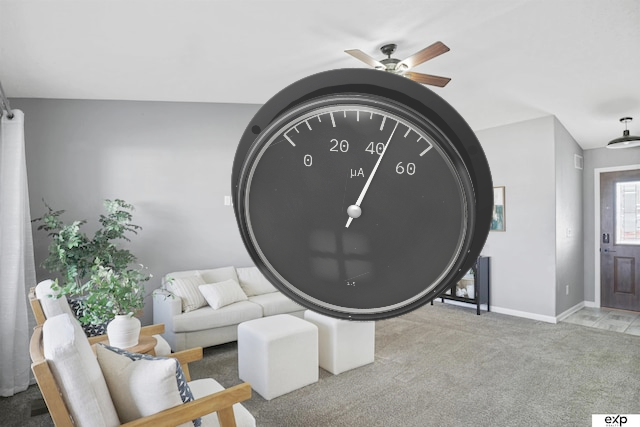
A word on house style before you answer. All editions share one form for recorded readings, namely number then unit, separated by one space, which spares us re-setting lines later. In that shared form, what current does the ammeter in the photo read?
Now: 45 µA
